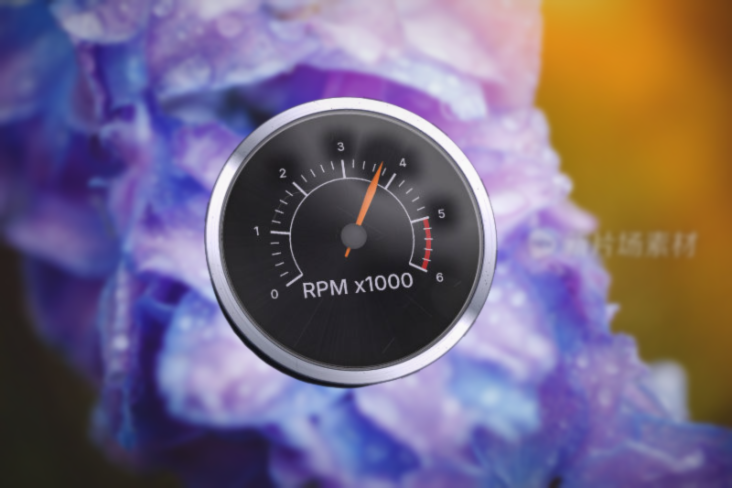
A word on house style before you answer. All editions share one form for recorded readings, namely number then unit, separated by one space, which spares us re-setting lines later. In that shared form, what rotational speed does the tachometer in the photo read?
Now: 3700 rpm
